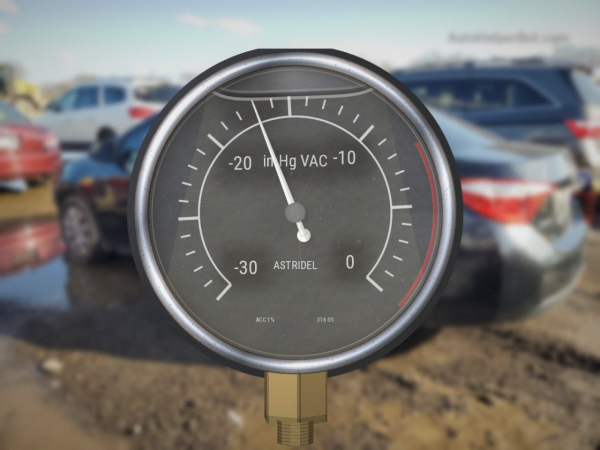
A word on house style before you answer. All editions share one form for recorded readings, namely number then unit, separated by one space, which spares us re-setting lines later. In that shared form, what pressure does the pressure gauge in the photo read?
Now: -17 inHg
